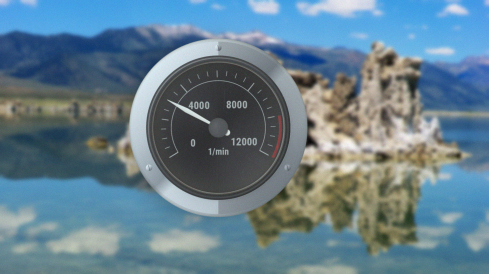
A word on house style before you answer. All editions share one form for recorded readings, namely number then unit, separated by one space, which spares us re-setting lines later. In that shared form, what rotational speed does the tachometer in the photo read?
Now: 3000 rpm
